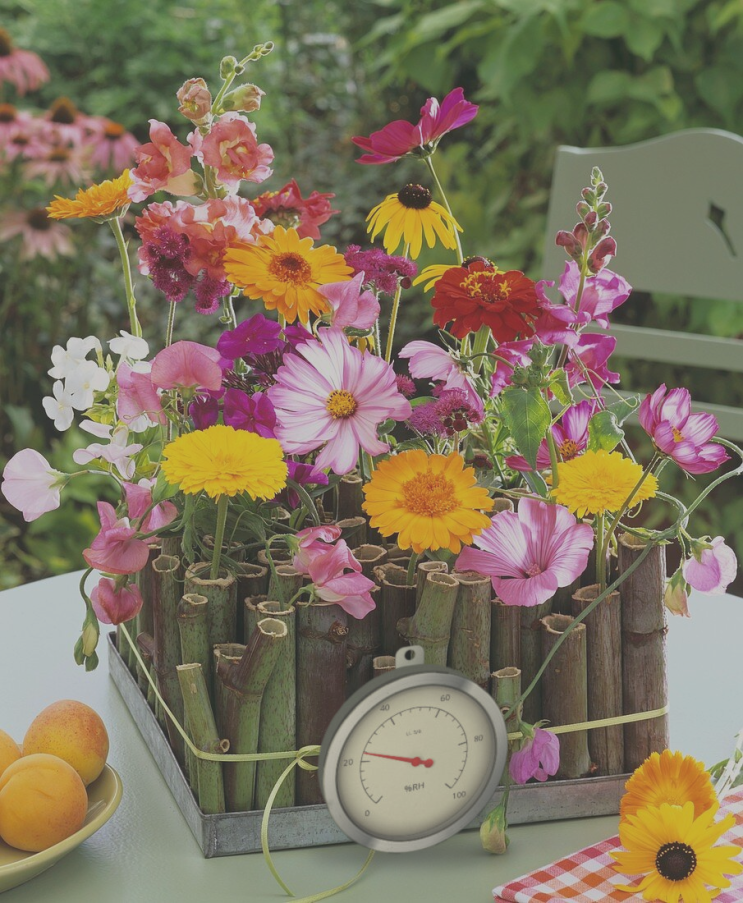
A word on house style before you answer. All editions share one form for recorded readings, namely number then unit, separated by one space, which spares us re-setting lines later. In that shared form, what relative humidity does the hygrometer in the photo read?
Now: 24 %
